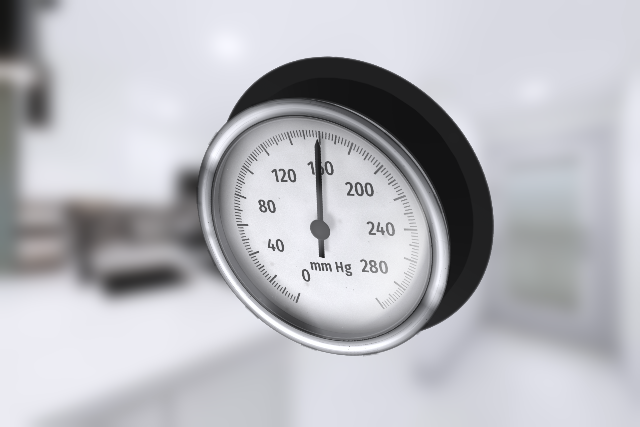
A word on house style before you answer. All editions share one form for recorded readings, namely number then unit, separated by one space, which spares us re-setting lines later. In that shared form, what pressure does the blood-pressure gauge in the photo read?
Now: 160 mmHg
